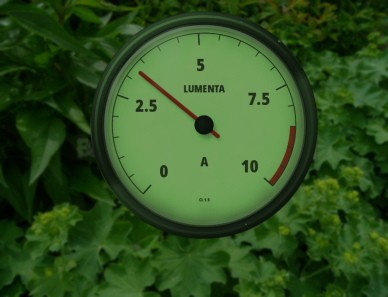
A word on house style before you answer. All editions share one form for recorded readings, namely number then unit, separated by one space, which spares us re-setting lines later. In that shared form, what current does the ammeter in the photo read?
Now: 3.25 A
